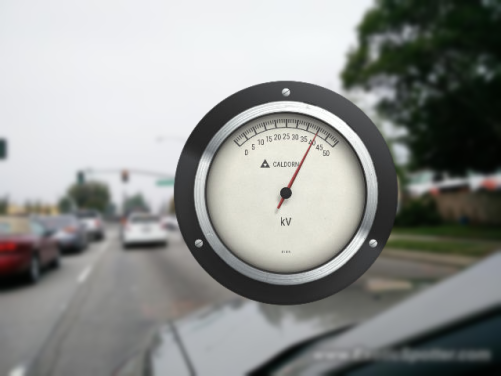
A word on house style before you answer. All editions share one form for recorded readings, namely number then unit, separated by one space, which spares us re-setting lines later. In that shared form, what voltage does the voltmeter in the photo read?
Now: 40 kV
